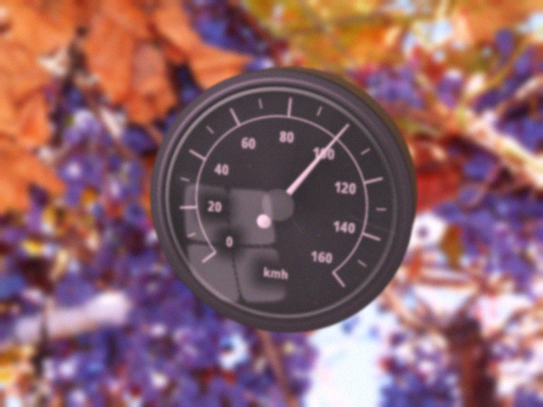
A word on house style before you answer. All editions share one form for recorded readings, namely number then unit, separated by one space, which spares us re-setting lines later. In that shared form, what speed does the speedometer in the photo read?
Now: 100 km/h
